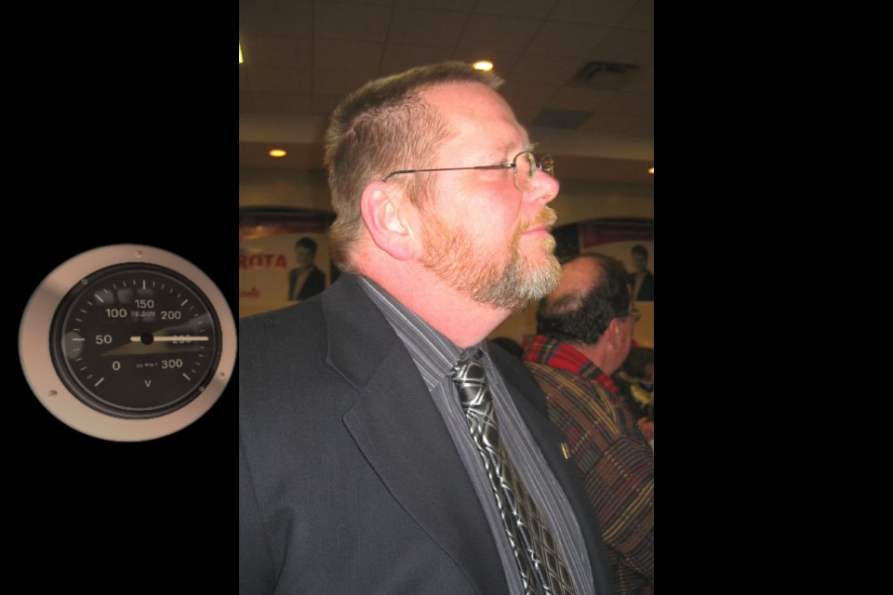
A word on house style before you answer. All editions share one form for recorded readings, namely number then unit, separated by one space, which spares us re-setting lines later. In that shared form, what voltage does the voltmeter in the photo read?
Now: 250 V
